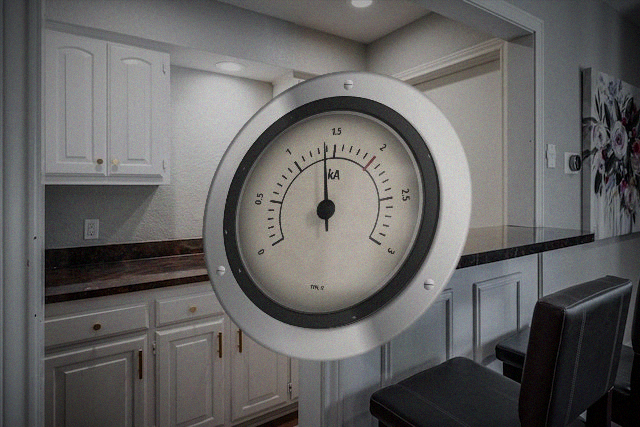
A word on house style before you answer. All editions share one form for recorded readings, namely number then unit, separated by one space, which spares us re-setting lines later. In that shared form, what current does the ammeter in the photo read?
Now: 1.4 kA
